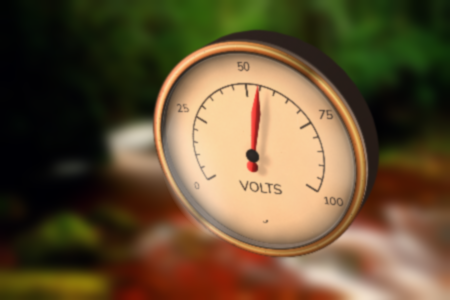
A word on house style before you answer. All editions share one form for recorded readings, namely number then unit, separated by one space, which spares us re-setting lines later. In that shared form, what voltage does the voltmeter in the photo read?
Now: 55 V
